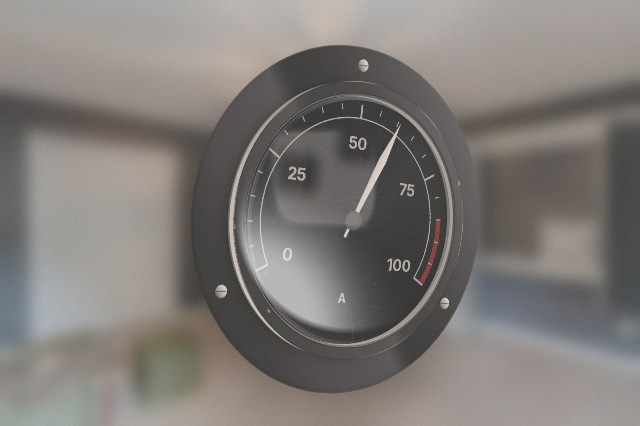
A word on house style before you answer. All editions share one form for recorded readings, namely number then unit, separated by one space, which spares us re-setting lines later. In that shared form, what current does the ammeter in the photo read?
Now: 60 A
